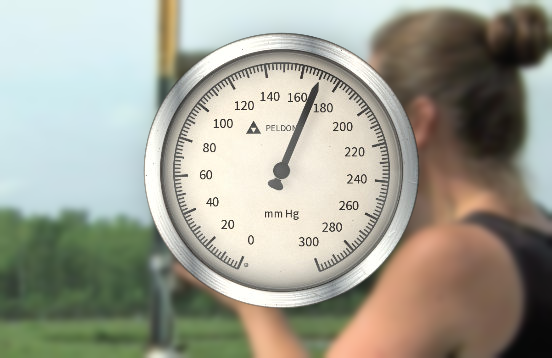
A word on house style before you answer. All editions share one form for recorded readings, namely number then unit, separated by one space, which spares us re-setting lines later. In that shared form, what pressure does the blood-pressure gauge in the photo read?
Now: 170 mmHg
